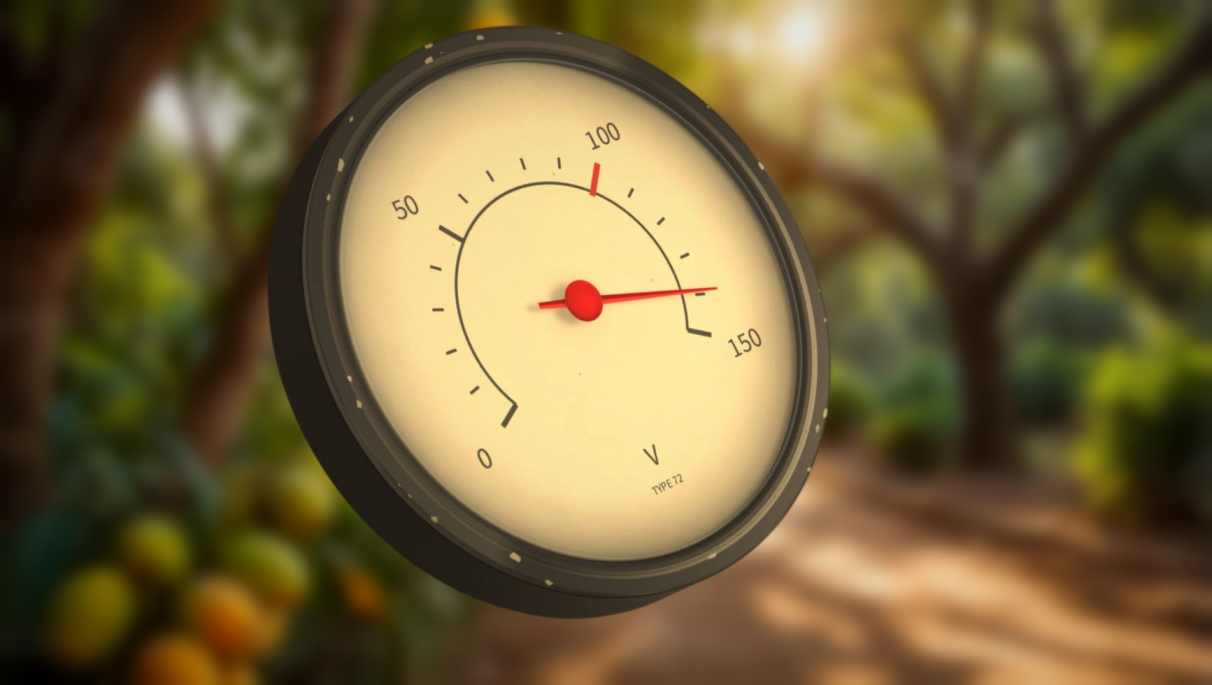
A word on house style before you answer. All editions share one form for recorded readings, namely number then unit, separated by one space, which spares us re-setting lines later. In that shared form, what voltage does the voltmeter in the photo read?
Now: 140 V
